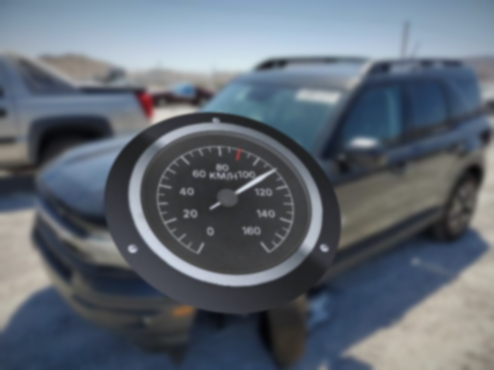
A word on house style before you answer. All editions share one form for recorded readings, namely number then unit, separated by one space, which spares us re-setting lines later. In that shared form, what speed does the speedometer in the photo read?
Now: 110 km/h
